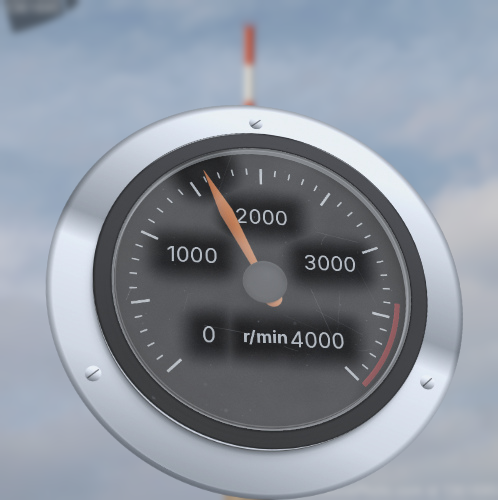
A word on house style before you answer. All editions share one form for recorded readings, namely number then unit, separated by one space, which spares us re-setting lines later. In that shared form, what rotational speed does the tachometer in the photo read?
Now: 1600 rpm
